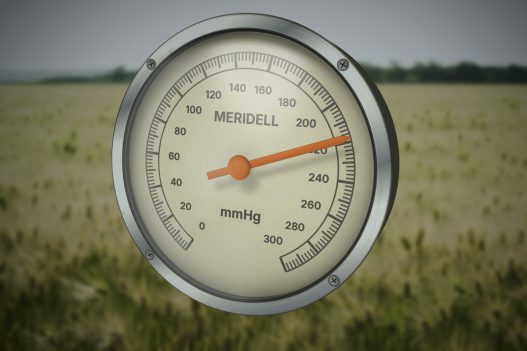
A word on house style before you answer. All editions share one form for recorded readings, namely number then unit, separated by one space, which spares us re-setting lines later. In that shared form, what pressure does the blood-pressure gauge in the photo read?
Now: 218 mmHg
